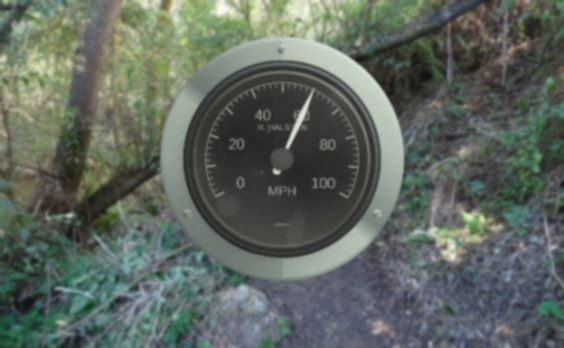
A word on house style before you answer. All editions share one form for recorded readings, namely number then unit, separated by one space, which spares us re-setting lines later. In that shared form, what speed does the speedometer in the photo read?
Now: 60 mph
